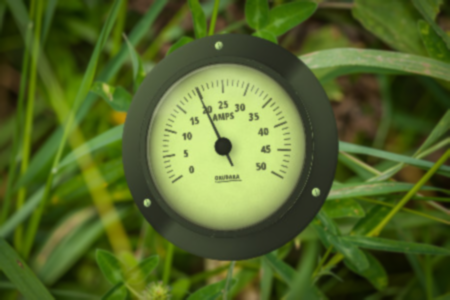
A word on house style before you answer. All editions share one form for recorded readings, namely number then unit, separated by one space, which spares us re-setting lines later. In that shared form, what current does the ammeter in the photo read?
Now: 20 A
